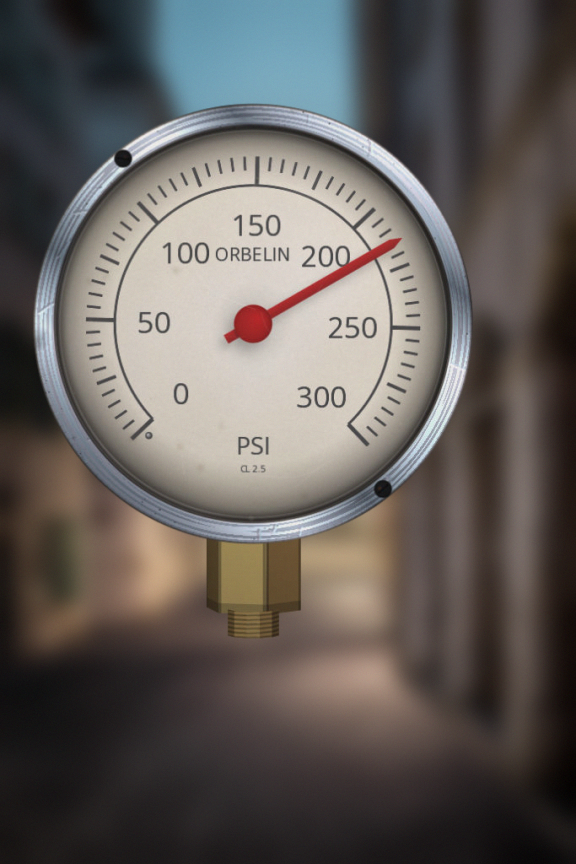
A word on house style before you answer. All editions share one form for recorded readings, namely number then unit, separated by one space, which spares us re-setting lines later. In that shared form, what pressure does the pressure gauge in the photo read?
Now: 215 psi
